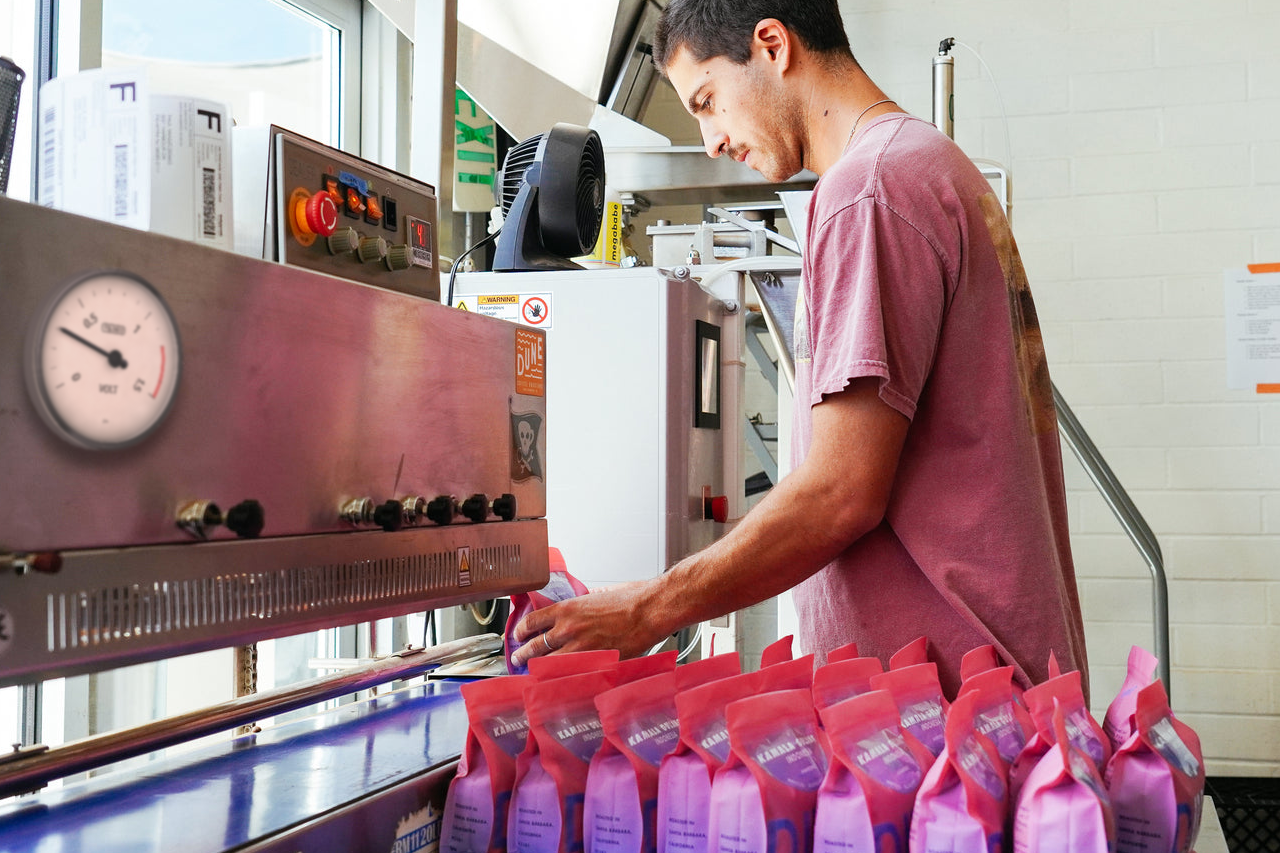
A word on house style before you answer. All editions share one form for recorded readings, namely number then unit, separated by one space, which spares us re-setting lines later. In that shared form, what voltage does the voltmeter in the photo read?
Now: 0.3 V
